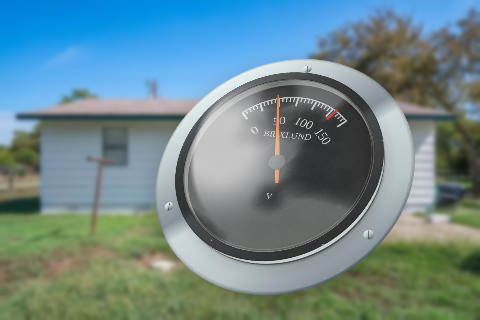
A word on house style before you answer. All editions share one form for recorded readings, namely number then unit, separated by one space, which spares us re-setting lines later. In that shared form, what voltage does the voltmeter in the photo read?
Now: 50 V
